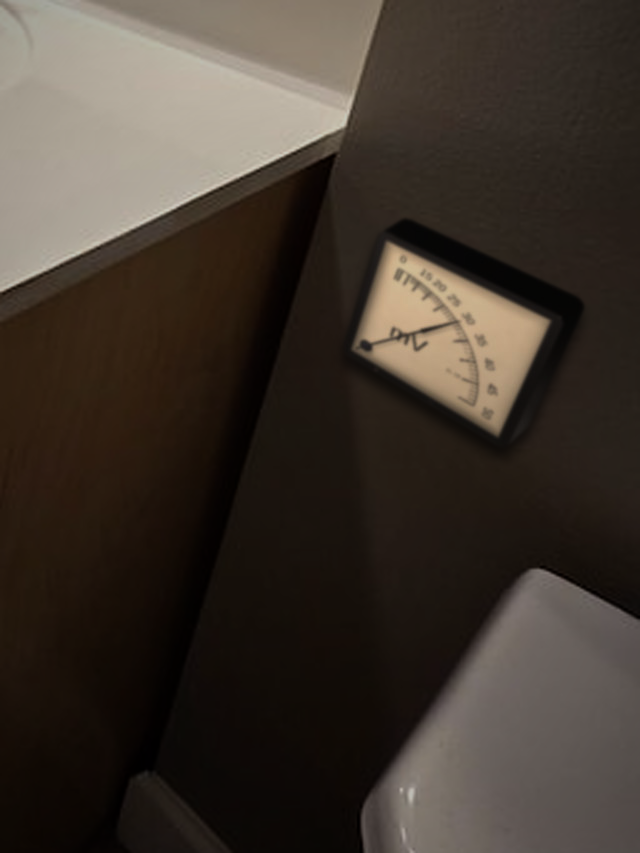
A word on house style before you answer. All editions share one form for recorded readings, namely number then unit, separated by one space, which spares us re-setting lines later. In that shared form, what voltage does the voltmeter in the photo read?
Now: 30 mV
